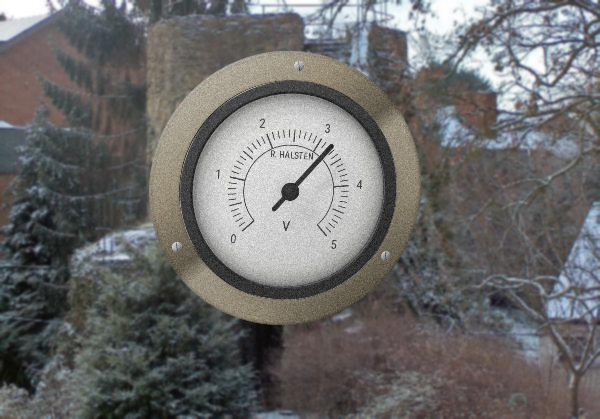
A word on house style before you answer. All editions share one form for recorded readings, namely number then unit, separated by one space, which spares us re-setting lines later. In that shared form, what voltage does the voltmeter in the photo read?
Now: 3.2 V
